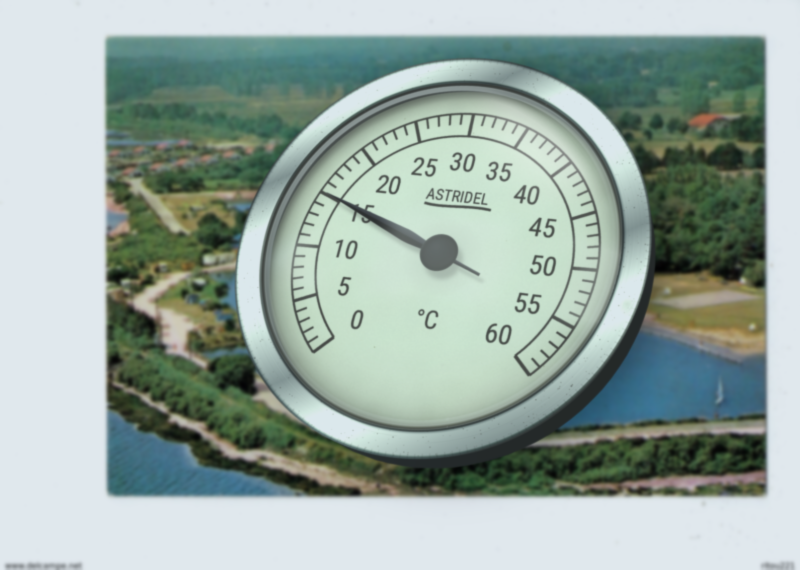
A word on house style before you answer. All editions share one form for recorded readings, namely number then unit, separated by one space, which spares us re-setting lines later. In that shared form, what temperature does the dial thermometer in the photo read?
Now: 15 °C
